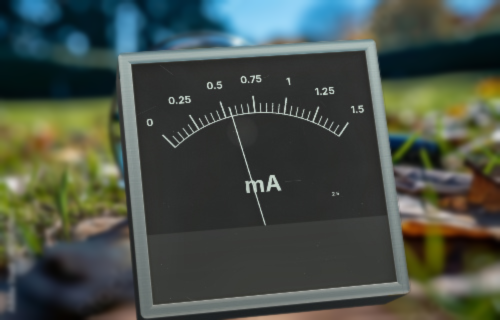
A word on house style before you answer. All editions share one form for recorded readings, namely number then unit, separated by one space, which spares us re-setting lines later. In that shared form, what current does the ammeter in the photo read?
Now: 0.55 mA
